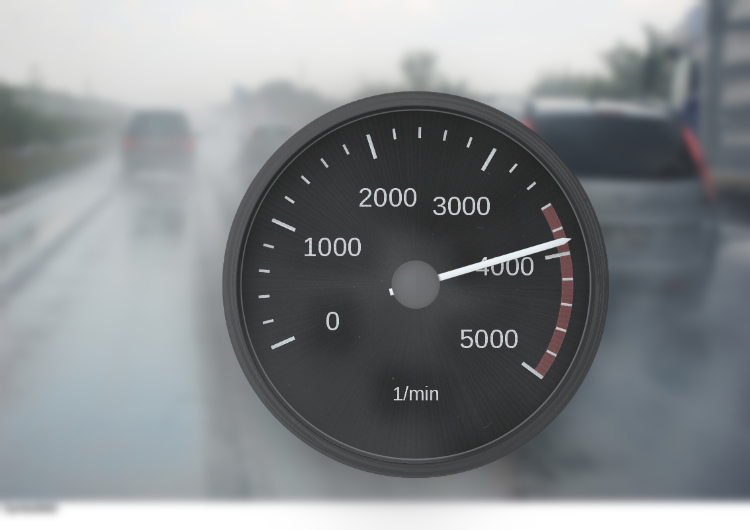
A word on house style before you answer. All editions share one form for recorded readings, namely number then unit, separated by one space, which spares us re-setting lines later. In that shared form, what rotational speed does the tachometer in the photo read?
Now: 3900 rpm
